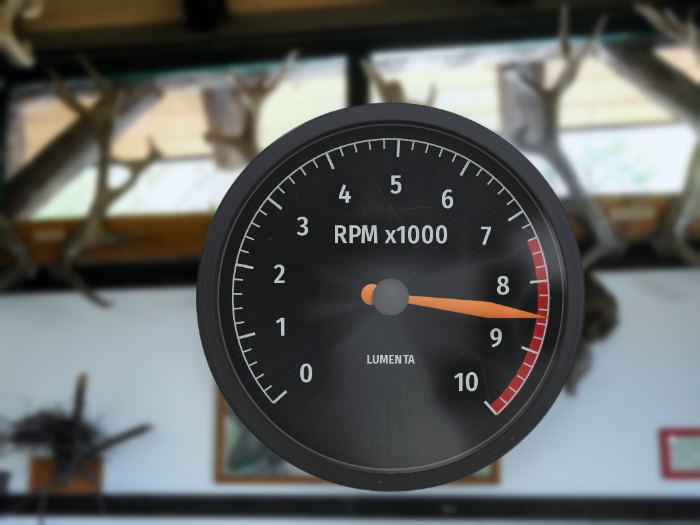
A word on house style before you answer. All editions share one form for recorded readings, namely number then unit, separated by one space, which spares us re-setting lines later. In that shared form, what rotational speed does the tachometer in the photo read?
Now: 8500 rpm
